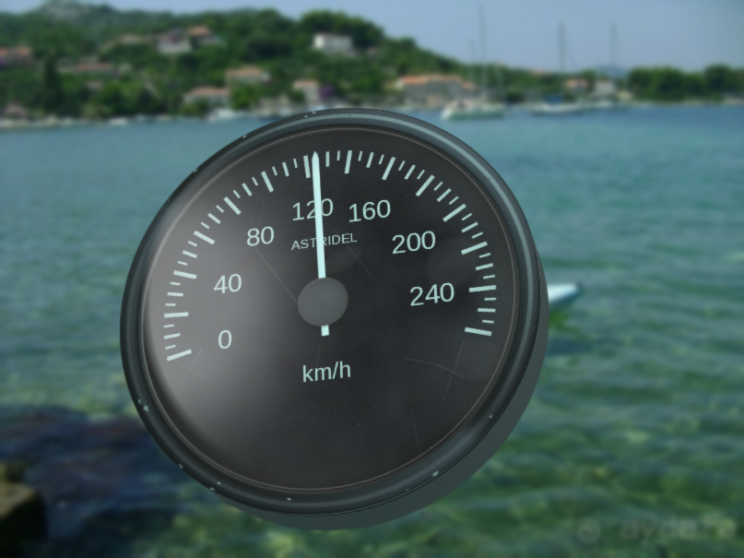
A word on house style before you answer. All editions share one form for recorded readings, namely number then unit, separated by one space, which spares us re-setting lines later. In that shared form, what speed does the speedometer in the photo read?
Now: 125 km/h
